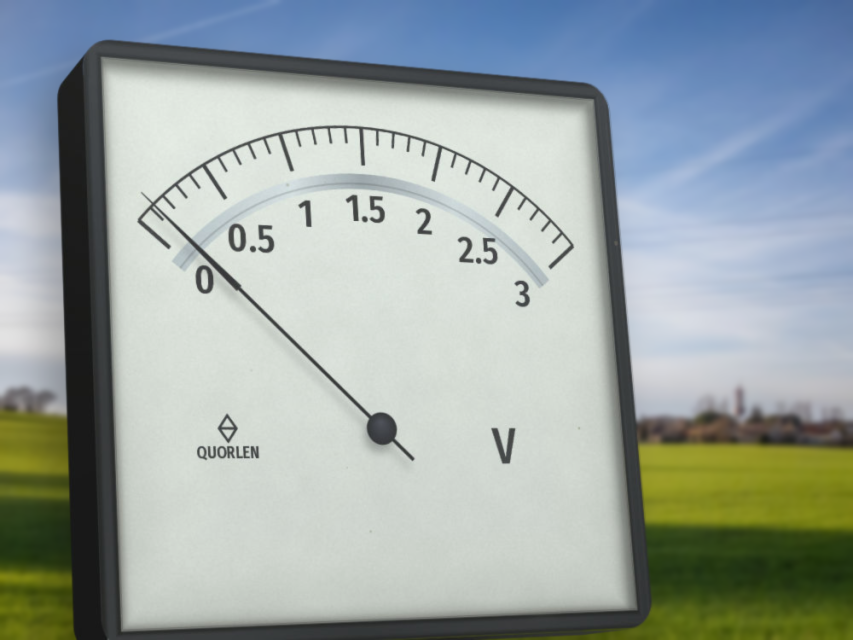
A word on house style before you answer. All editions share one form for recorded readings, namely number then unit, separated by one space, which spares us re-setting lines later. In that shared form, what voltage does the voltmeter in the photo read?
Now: 0.1 V
